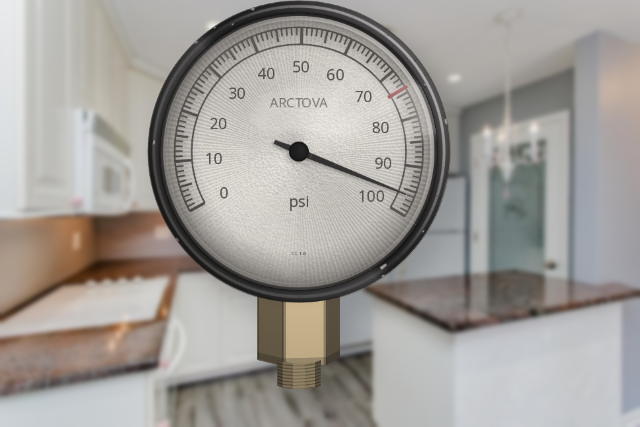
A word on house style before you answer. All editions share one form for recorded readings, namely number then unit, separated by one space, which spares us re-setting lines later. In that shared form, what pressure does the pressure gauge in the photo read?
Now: 96 psi
